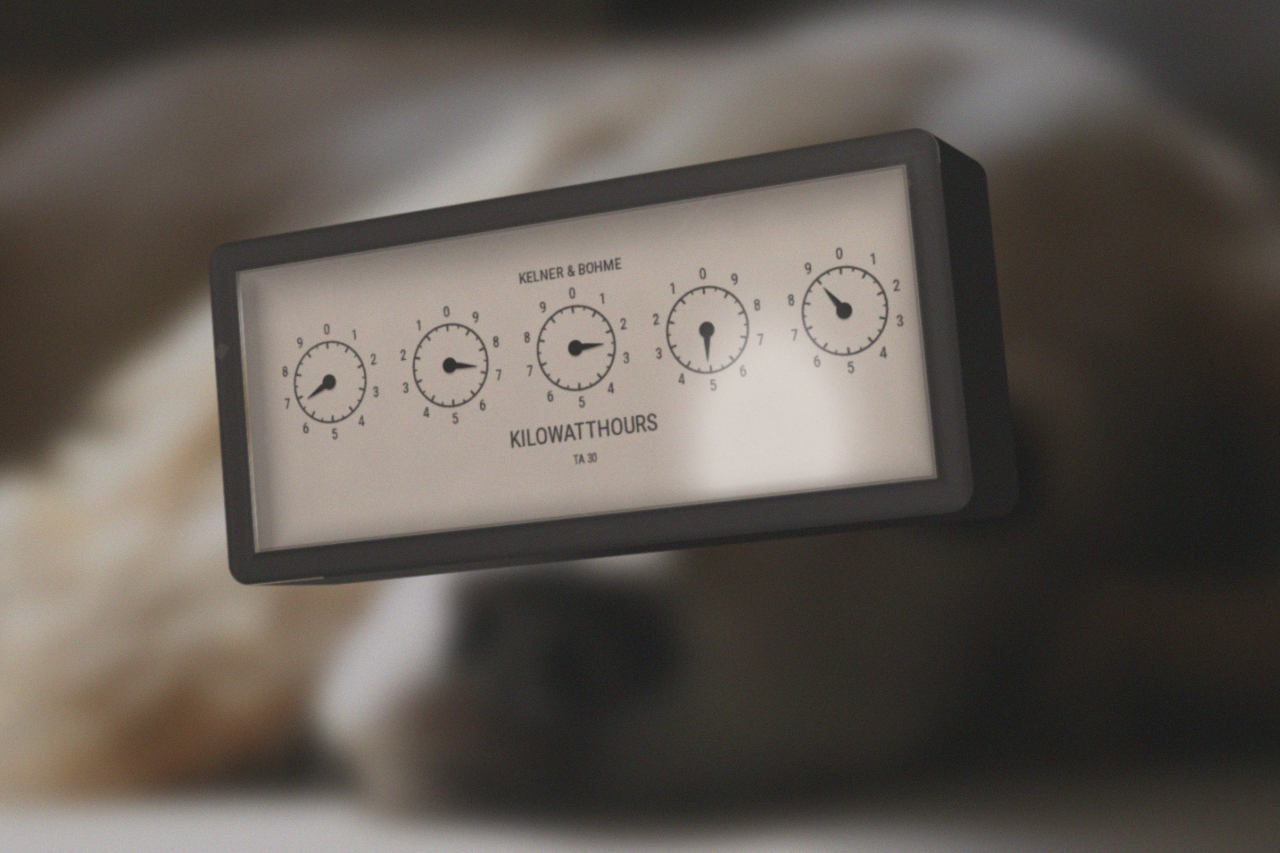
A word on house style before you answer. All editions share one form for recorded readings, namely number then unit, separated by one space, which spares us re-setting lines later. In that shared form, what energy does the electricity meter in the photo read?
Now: 67249 kWh
